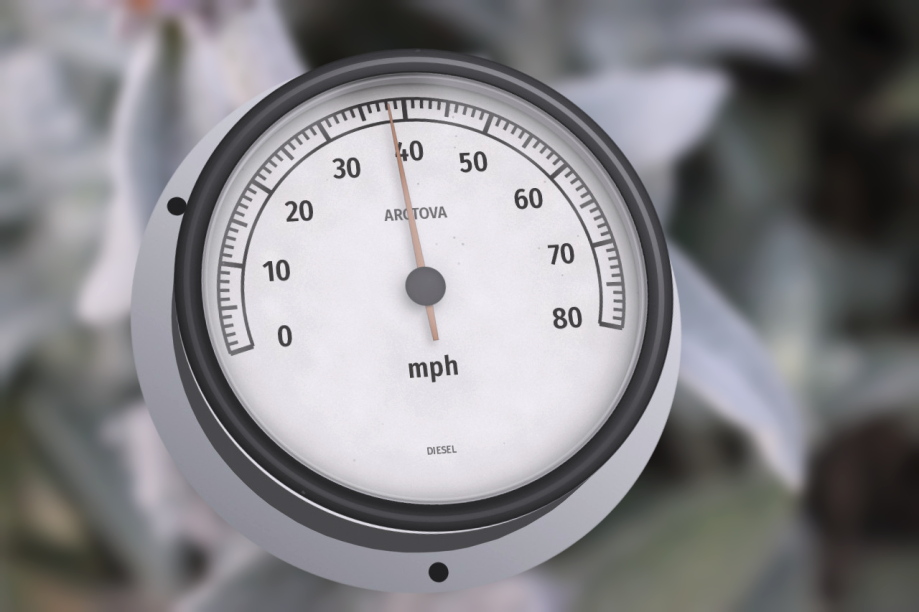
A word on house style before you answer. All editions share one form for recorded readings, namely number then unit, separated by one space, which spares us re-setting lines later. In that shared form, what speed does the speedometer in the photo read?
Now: 38 mph
